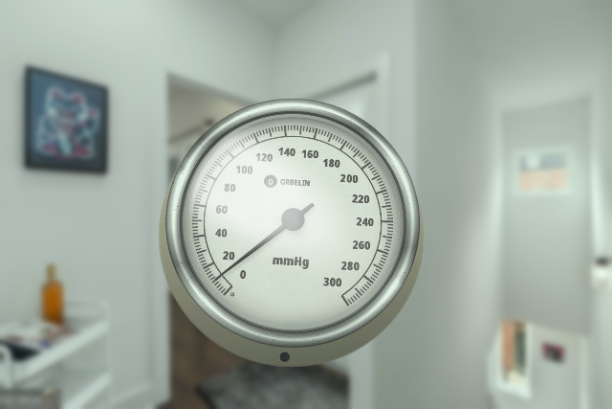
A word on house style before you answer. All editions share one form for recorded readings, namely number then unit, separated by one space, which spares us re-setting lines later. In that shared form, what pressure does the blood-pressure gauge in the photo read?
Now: 10 mmHg
